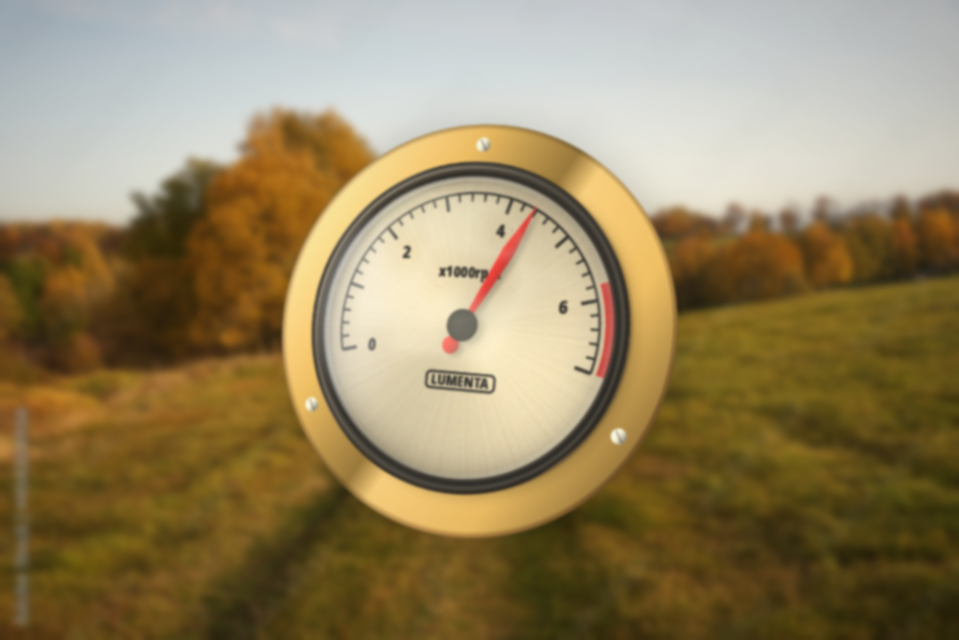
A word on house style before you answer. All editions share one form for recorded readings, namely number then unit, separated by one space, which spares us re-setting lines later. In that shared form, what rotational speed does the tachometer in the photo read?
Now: 4400 rpm
